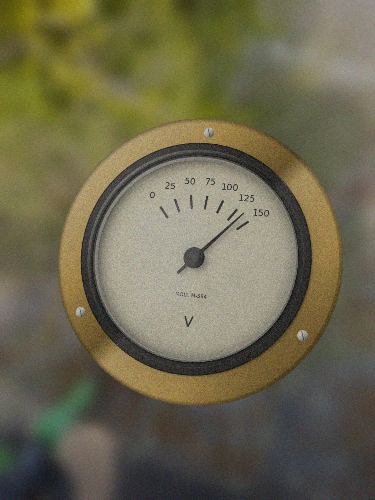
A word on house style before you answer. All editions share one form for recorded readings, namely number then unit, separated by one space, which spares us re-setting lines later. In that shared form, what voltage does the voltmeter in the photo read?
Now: 137.5 V
